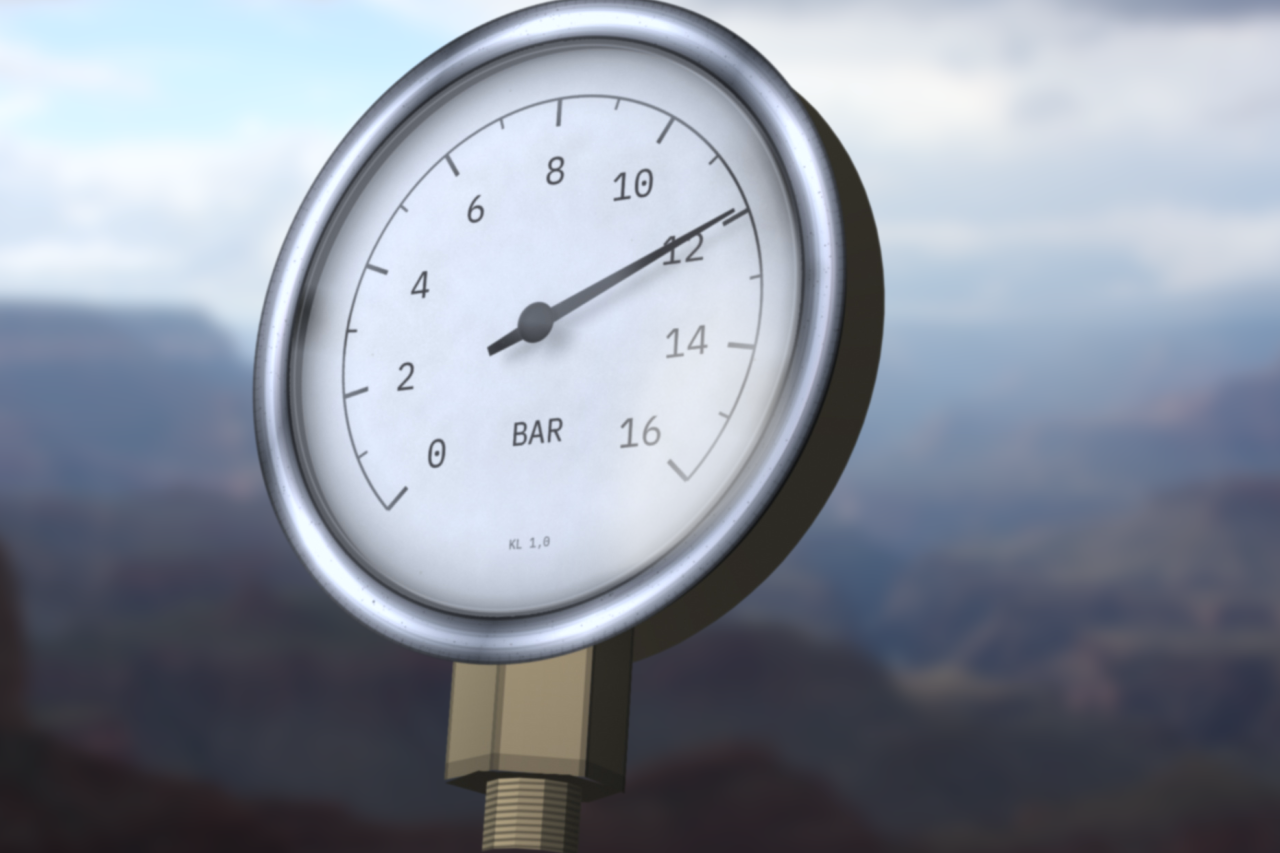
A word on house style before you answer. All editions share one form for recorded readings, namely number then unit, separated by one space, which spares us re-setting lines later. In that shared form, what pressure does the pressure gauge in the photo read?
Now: 12 bar
